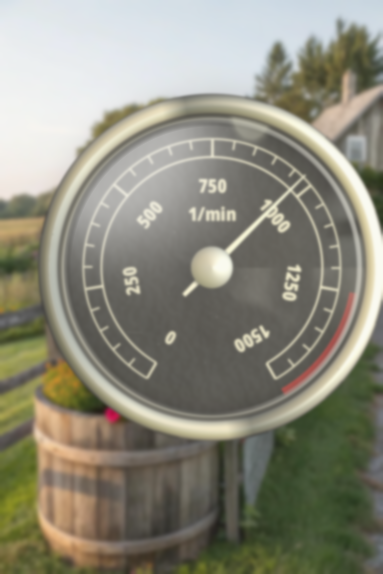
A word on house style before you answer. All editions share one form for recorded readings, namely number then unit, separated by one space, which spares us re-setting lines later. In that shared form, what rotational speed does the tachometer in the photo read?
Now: 975 rpm
